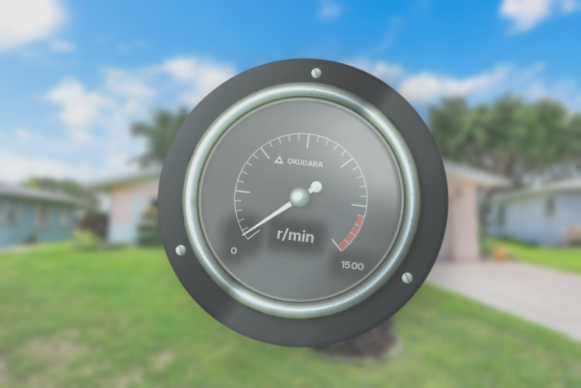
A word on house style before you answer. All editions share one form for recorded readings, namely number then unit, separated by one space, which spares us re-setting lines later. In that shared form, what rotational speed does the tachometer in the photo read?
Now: 25 rpm
